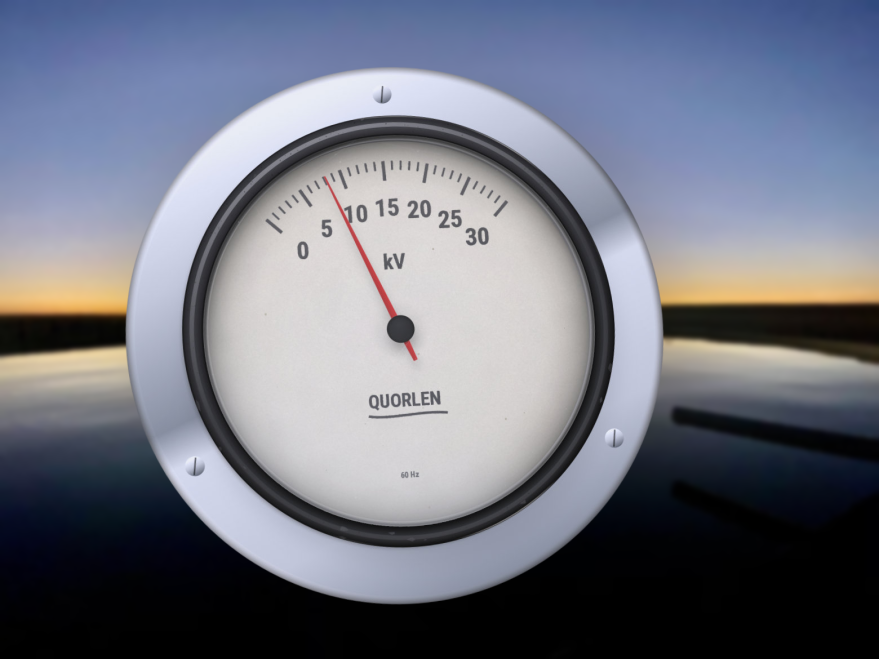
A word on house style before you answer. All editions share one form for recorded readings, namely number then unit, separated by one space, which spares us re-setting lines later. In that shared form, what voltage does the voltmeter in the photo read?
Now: 8 kV
